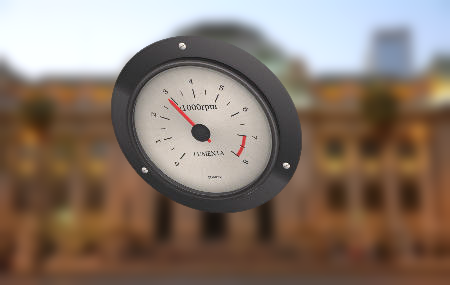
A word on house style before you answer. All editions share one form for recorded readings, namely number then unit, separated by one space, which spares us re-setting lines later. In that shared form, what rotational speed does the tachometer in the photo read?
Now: 3000 rpm
